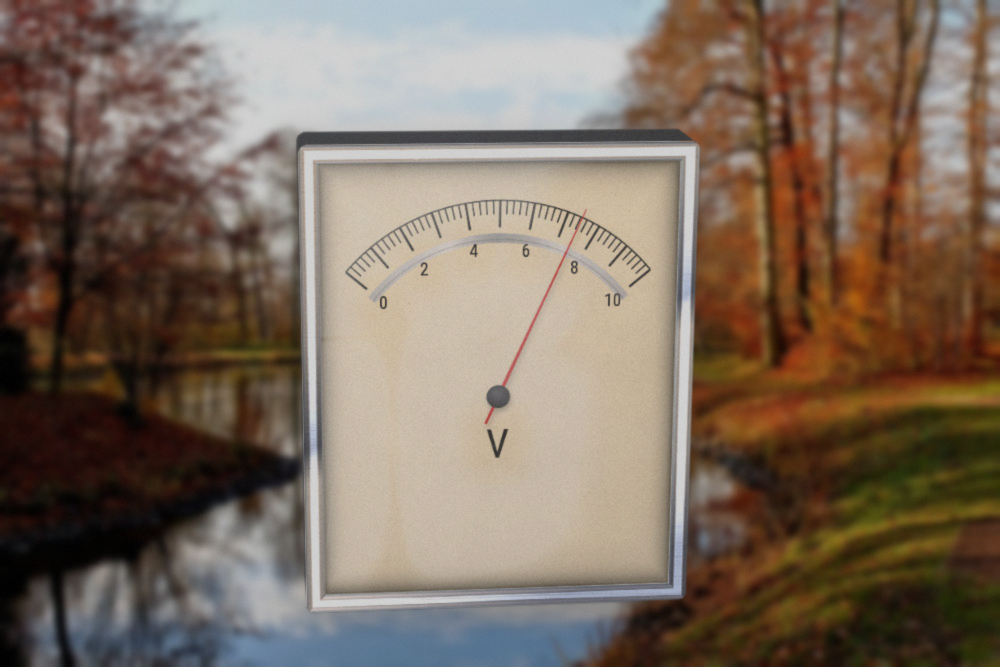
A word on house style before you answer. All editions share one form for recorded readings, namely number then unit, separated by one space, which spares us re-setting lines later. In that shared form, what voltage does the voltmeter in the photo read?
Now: 7.4 V
